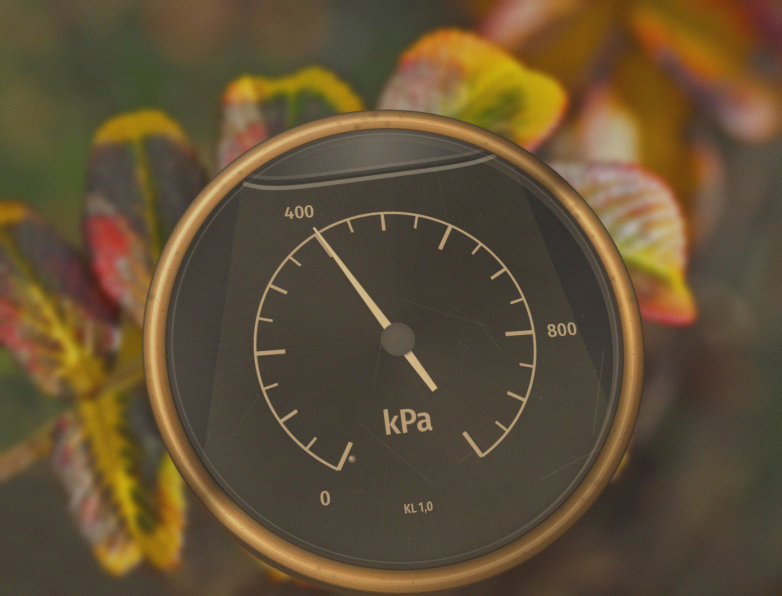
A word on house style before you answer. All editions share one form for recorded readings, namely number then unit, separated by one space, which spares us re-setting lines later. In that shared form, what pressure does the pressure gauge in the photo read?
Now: 400 kPa
